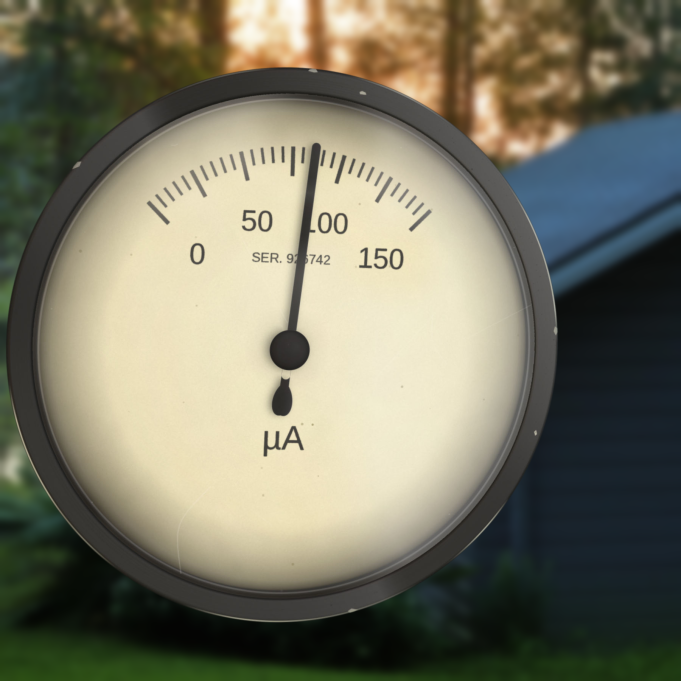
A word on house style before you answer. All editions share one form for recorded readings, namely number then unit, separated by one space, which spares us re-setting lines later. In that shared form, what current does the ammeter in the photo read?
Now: 85 µA
